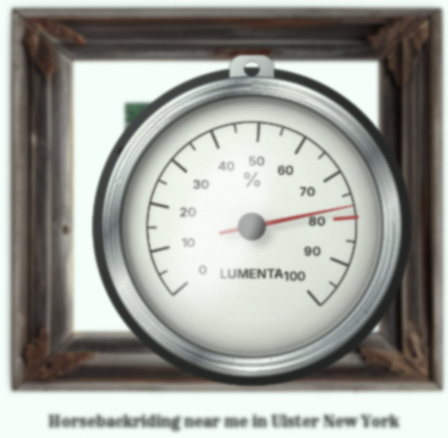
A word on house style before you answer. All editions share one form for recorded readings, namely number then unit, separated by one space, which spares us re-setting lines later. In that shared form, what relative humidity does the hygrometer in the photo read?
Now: 77.5 %
